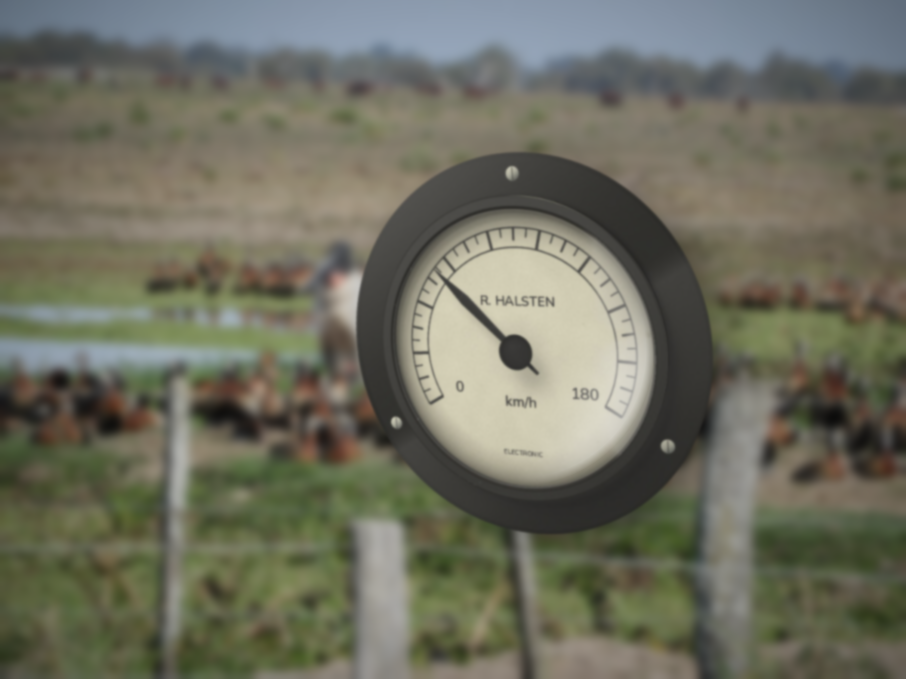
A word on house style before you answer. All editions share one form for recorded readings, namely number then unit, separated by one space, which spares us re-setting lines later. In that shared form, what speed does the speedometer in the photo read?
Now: 55 km/h
